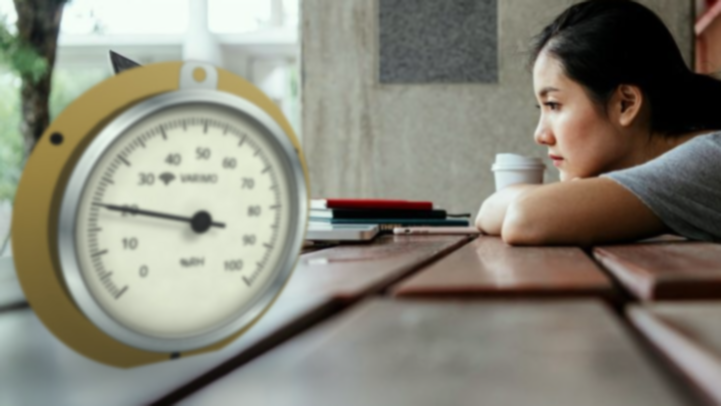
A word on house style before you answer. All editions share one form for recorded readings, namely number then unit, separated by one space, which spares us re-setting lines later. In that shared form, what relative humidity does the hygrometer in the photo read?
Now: 20 %
